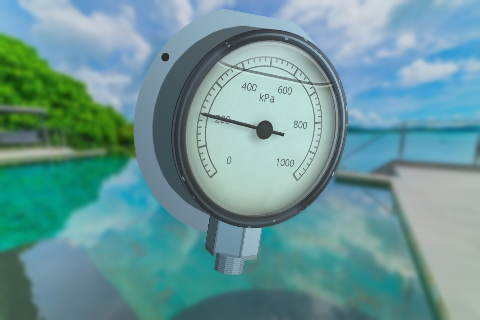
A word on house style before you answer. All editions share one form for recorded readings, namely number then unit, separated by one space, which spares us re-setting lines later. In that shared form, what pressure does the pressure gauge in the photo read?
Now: 200 kPa
